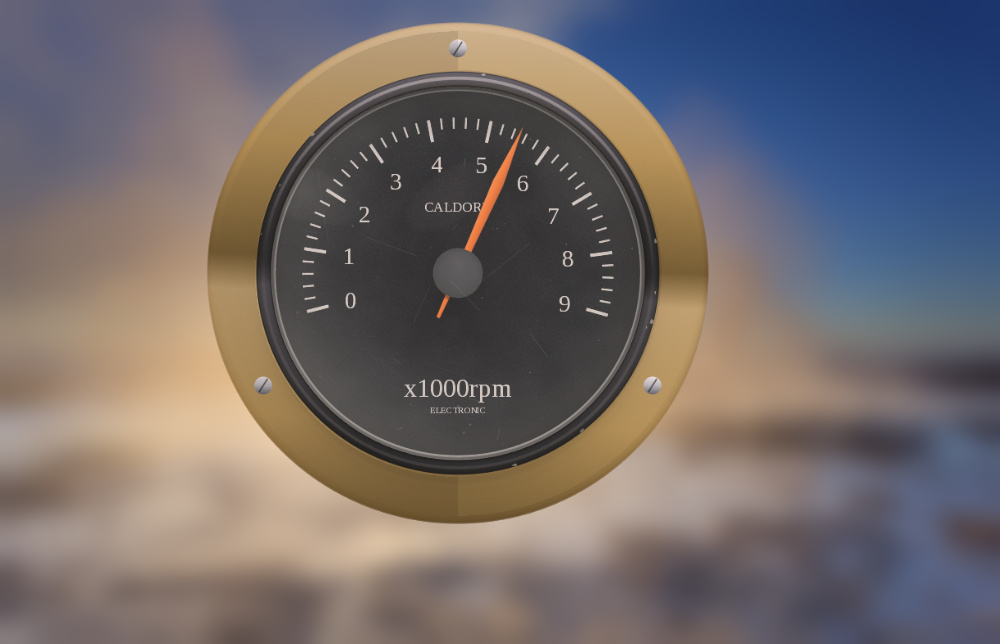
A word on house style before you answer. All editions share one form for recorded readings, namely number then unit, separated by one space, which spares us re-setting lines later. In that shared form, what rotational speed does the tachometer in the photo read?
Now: 5500 rpm
